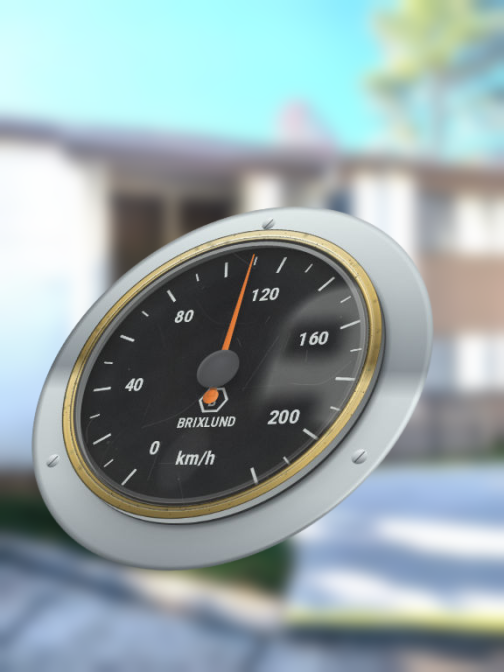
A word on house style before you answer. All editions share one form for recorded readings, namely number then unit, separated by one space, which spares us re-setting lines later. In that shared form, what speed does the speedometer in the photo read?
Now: 110 km/h
